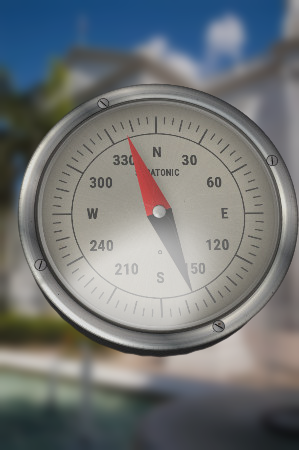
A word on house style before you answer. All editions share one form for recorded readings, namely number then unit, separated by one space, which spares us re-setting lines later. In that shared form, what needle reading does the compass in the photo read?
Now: 340 °
